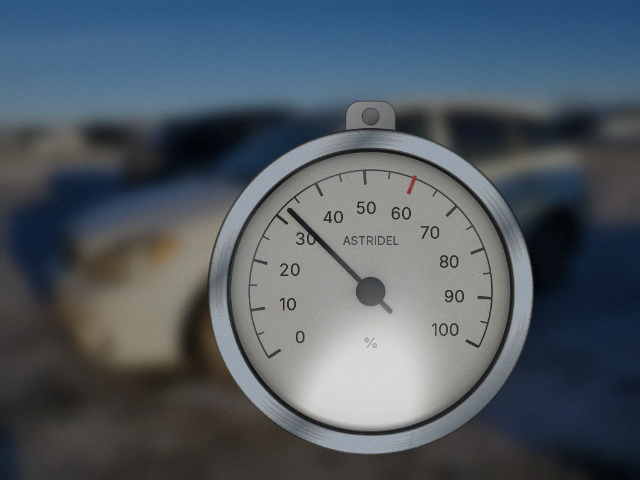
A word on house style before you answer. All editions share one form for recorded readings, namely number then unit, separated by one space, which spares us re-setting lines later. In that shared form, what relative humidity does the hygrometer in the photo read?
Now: 32.5 %
